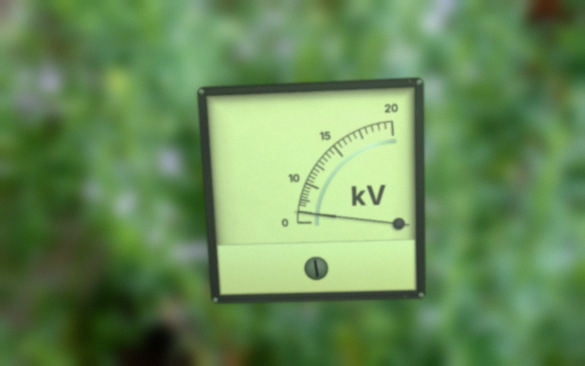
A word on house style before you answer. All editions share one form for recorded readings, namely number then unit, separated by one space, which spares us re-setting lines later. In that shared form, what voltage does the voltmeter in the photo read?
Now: 5 kV
